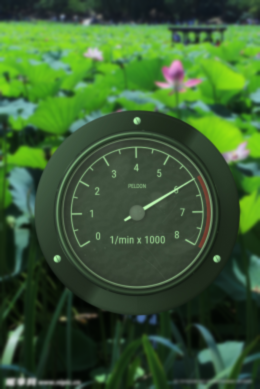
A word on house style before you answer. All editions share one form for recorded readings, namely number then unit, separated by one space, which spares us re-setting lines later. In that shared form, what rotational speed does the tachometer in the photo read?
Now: 6000 rpm
